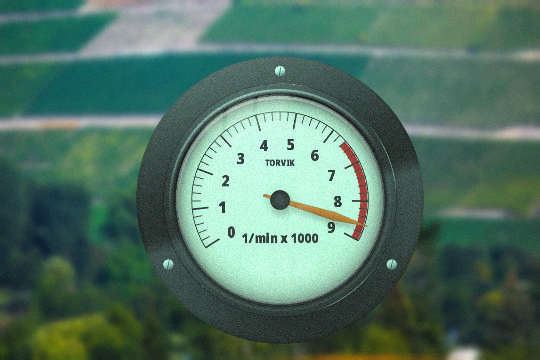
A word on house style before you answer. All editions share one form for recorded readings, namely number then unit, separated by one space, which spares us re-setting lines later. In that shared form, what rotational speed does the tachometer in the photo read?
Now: 8600 rpm
